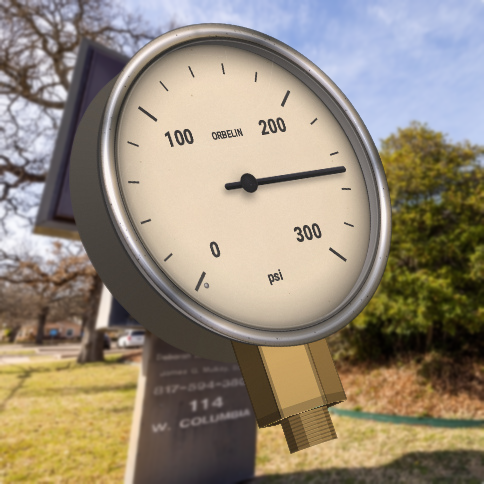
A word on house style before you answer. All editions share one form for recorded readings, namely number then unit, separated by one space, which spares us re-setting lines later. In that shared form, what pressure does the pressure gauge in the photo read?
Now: 250 psi
